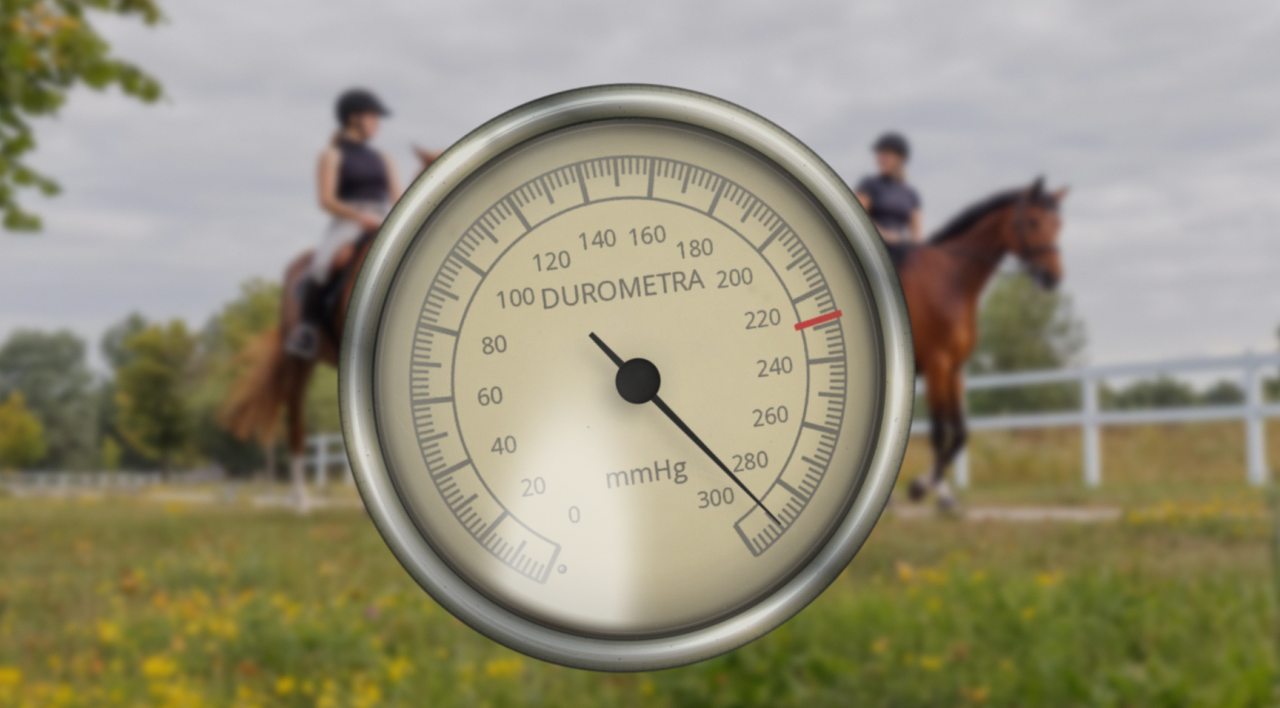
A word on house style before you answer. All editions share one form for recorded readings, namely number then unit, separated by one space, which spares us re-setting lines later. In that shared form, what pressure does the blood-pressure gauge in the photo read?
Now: 290 mmHg
